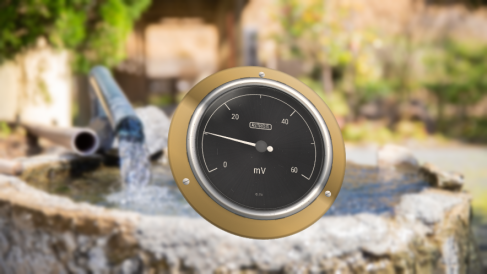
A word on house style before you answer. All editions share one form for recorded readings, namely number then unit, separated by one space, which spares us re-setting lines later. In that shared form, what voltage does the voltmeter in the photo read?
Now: 10 mV
